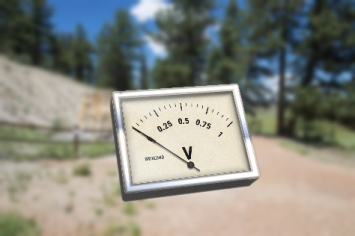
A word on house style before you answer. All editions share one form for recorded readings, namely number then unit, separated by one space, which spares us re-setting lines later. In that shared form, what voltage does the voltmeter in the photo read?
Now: 0 V
